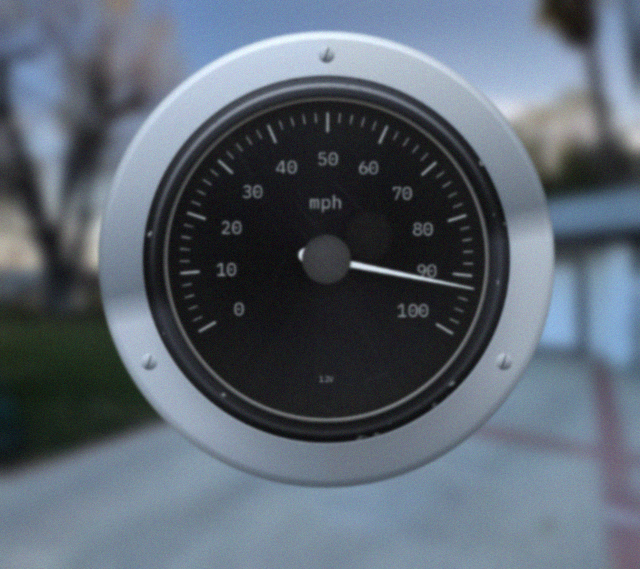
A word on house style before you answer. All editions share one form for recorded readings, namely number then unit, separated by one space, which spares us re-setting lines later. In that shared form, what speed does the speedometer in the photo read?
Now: 92 mph
